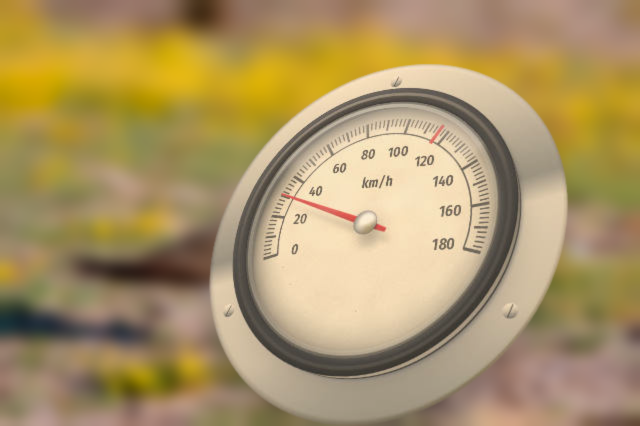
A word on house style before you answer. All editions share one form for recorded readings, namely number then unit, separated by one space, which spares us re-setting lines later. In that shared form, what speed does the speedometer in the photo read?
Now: 30 km/h
